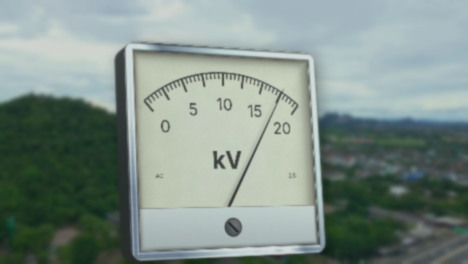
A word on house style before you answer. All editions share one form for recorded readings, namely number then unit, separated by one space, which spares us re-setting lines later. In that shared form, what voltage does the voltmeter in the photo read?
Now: 17.5 kV
